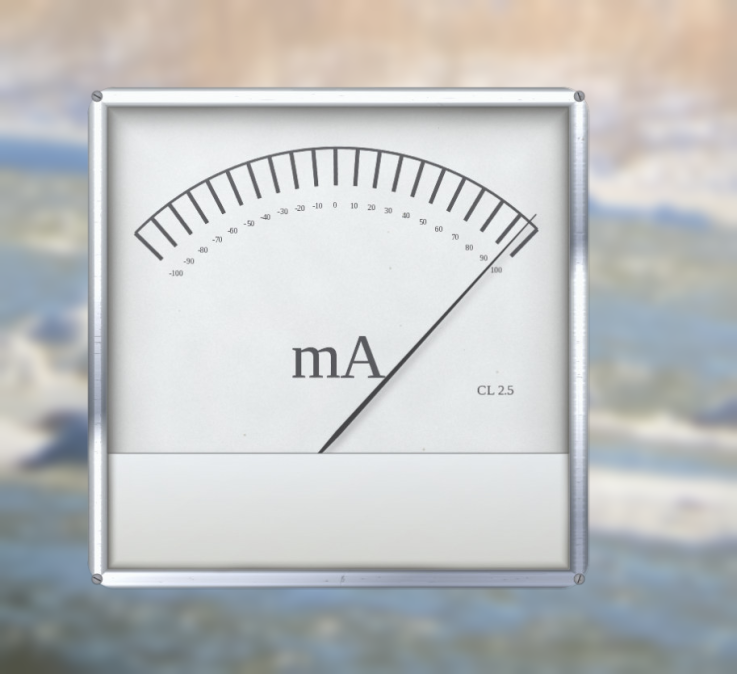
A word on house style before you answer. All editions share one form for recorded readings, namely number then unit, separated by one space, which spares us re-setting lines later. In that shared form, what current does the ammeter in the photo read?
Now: 95 mA
